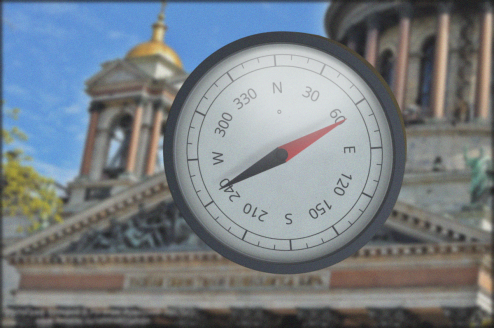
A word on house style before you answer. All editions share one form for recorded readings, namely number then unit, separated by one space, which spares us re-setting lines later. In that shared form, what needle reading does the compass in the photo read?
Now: 65 °
